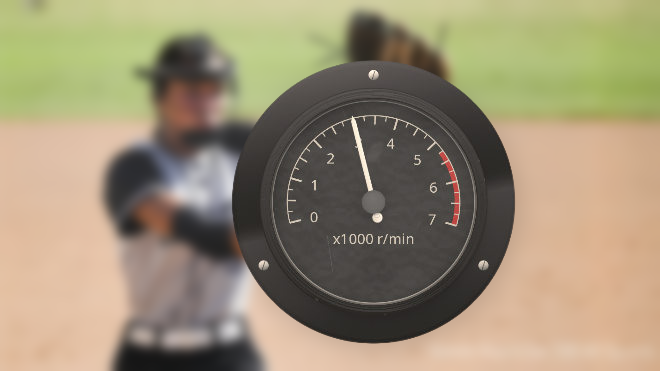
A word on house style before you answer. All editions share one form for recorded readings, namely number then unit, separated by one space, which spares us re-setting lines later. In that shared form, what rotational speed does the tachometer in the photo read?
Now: 3000 rpm
